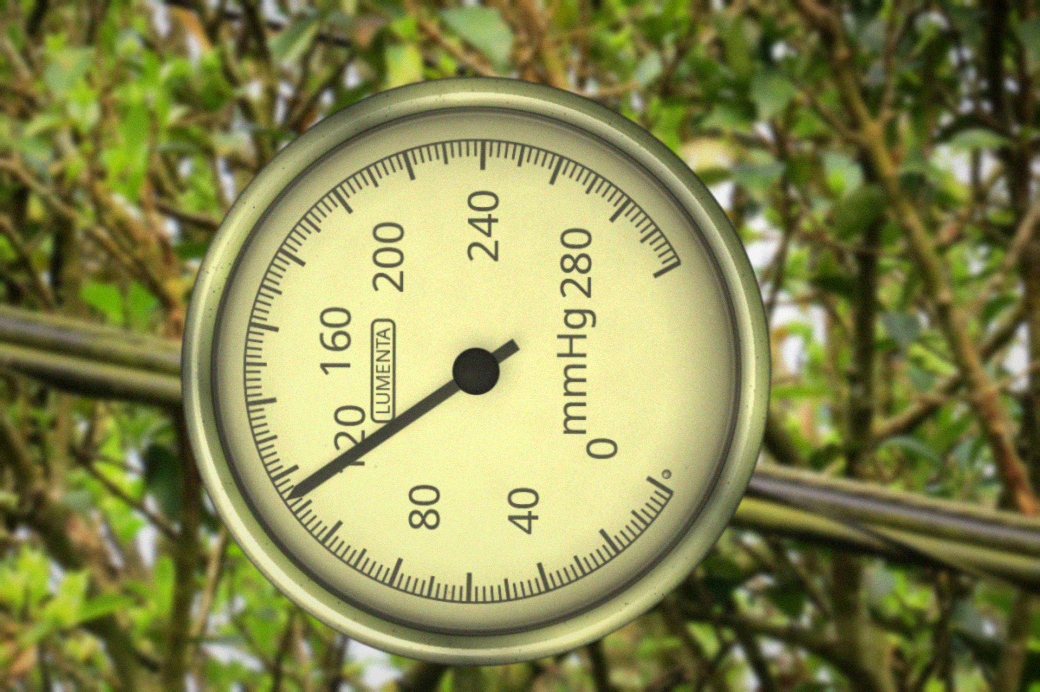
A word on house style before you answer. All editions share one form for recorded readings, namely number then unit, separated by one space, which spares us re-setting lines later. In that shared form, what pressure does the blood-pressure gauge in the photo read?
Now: 114 mmHg
